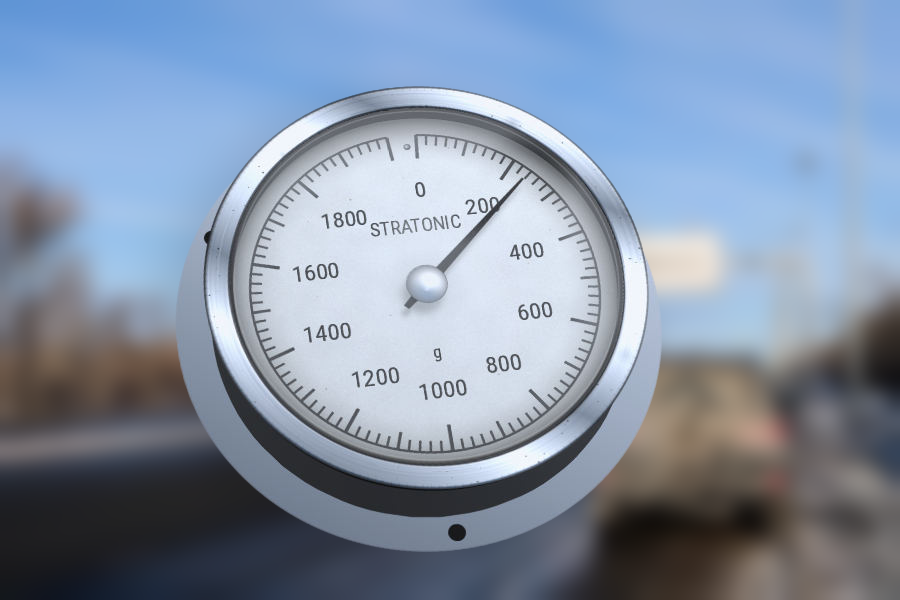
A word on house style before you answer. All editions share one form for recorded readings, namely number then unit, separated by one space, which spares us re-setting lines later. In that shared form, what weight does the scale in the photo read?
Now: 240 g
